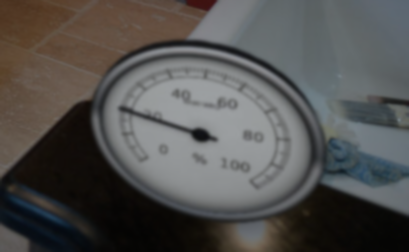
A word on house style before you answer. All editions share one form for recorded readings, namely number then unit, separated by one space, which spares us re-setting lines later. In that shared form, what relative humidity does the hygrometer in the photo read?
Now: 20 %
